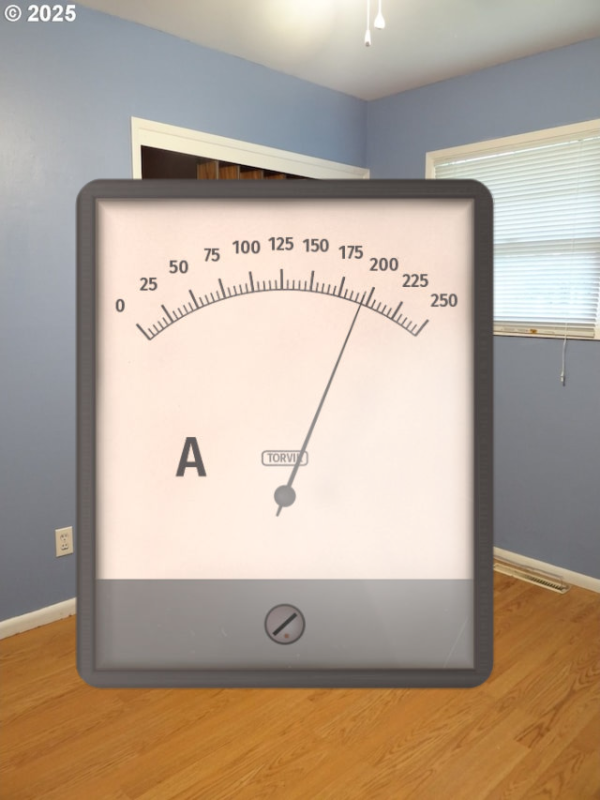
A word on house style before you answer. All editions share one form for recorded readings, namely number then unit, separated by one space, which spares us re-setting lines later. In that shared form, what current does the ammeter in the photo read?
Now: 195 A
